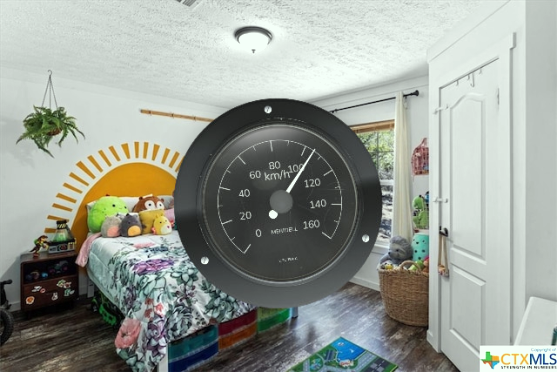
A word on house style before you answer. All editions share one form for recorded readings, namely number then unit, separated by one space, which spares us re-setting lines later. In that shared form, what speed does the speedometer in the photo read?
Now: 105 km/h
